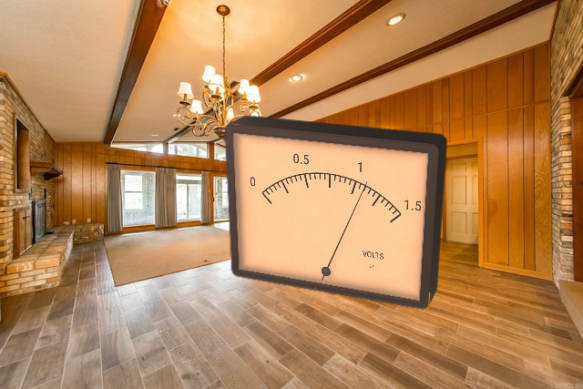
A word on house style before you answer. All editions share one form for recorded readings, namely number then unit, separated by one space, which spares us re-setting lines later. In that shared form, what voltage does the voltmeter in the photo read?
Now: 1.1 V
